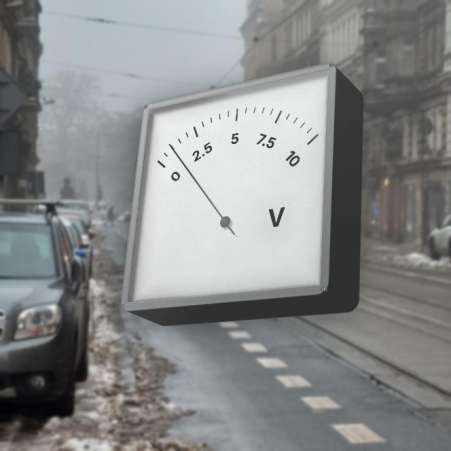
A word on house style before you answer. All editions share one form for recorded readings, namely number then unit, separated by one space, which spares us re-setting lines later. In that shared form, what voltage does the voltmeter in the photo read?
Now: 1 V
